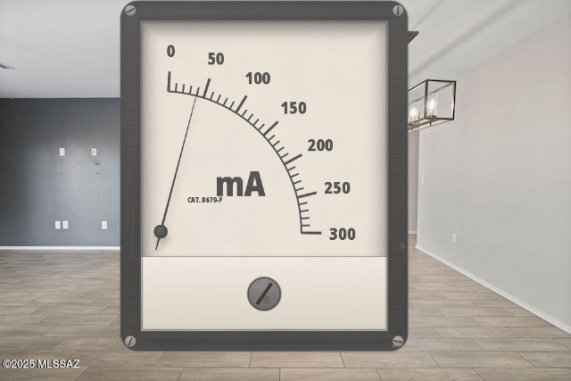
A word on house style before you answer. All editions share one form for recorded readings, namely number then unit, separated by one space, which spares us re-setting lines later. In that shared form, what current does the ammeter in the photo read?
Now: 40 mA
